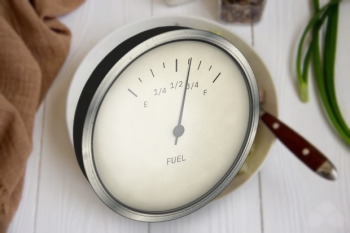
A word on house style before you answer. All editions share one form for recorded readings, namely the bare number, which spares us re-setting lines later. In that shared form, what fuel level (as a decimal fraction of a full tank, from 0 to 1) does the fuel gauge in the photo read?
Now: 0.625
